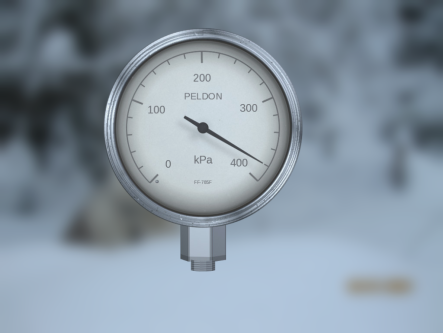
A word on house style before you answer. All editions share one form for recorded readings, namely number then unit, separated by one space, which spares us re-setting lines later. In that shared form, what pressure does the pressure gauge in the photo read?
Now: 380 kPa
